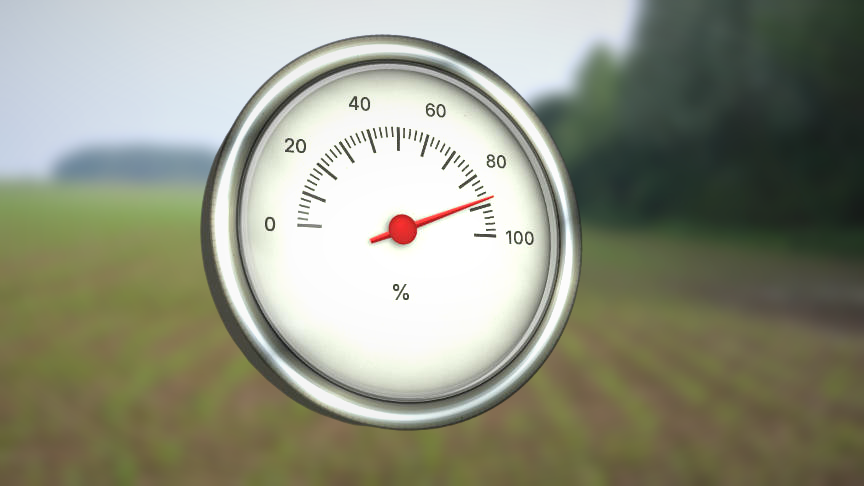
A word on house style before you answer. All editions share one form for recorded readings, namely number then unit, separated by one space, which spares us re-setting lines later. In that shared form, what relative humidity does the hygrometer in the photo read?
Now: 88 %
